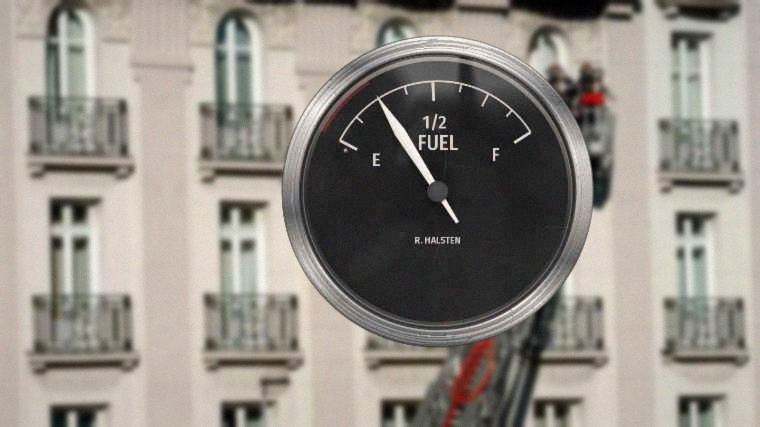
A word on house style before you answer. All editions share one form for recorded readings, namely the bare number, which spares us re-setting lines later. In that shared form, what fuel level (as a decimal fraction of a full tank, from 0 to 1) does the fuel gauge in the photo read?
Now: 0.25
